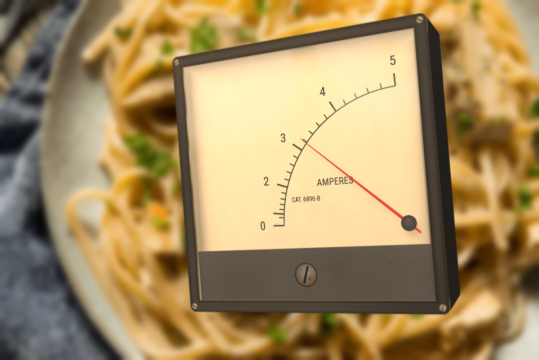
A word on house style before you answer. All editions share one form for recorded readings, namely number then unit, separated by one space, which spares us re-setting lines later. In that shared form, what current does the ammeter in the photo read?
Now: 3.2 A
